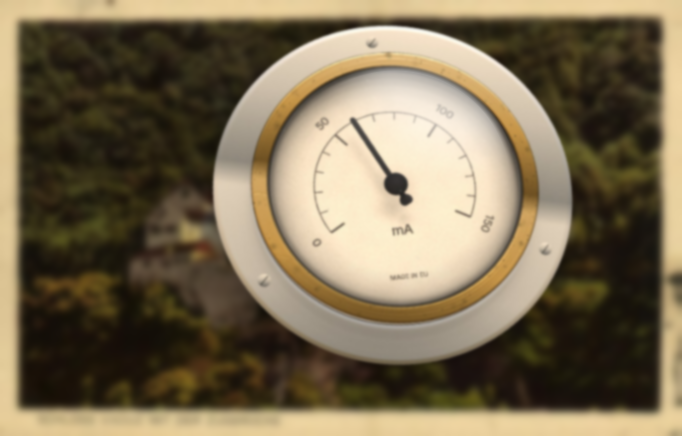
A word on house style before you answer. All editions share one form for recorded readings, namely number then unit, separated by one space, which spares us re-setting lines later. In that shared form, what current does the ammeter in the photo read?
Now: 60 mA
